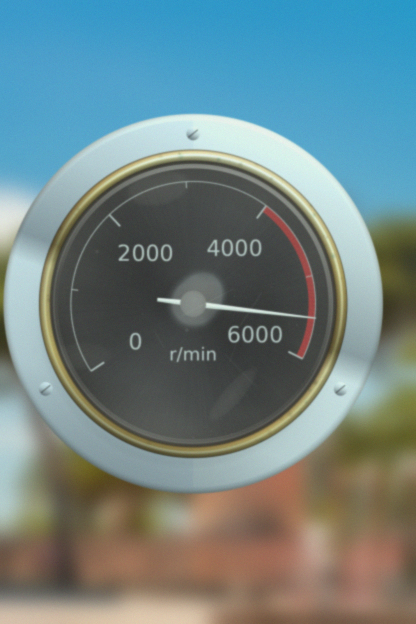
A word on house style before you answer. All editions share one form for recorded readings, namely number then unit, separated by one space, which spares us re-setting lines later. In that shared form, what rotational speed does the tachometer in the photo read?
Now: 5500 rpm
